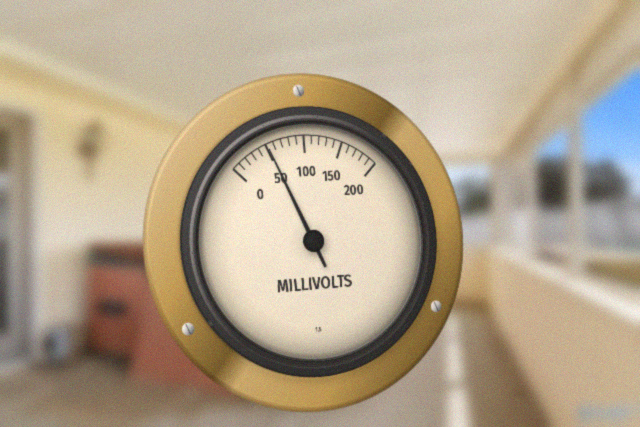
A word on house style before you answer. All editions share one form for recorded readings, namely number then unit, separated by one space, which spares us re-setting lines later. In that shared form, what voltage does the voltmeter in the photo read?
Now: 50 mV
